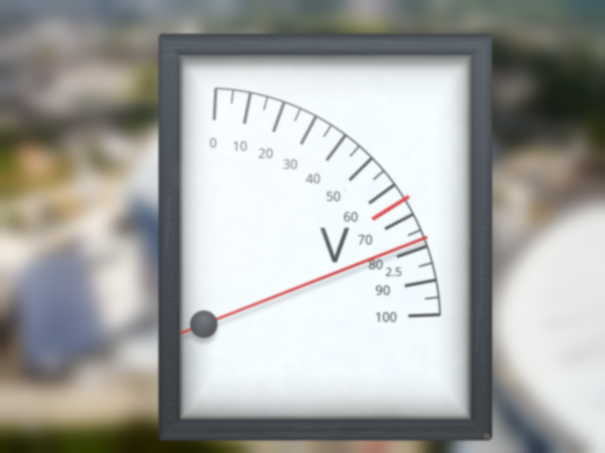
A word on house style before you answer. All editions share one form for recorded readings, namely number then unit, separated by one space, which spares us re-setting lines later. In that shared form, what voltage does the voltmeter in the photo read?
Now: 77.5 V
